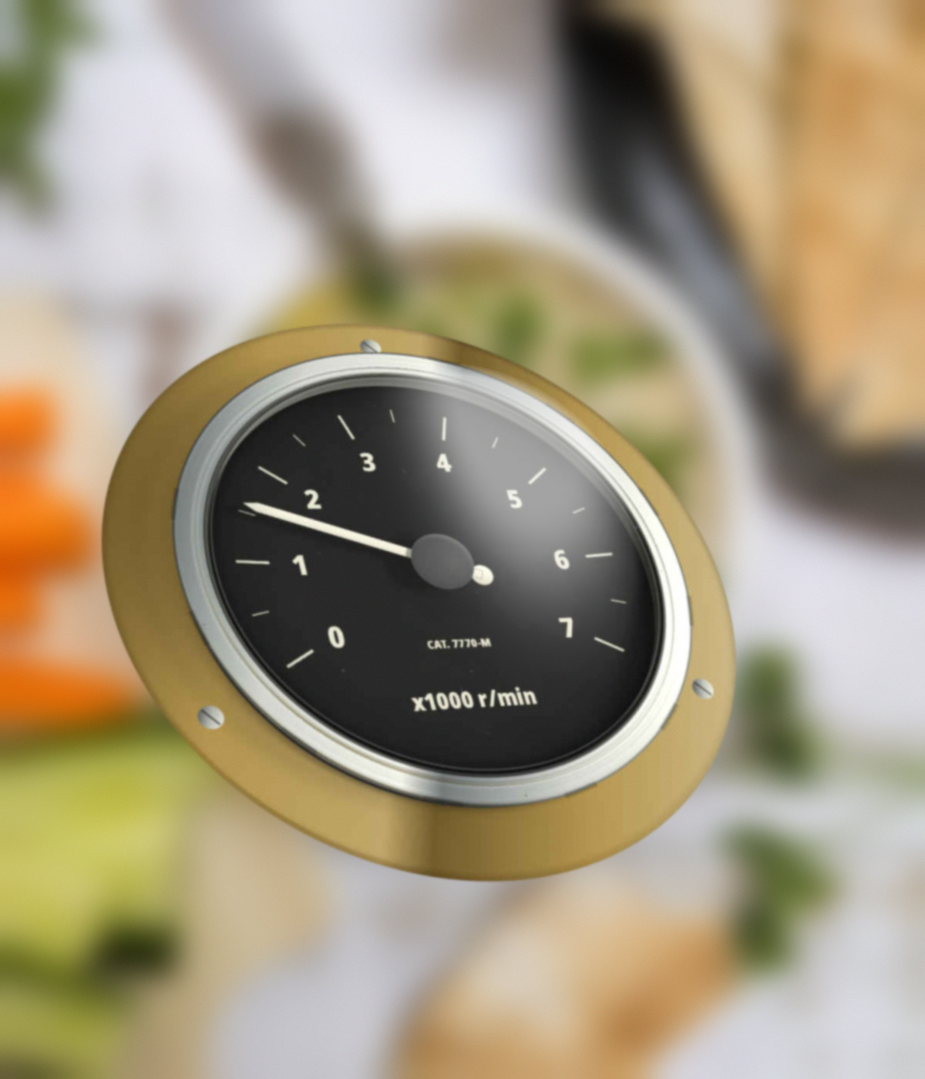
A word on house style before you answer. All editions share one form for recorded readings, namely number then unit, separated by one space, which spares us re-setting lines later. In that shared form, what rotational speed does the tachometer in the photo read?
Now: 1500 rpm
